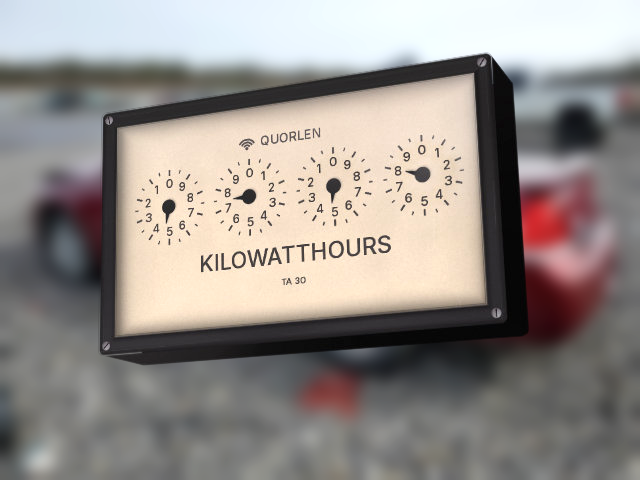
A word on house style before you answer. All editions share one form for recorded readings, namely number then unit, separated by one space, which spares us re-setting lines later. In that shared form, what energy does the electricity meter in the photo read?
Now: 4748 kWh
